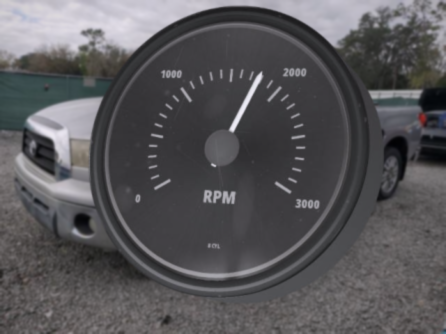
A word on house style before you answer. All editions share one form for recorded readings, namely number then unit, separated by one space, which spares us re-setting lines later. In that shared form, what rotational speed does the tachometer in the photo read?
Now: 1800 rpm
